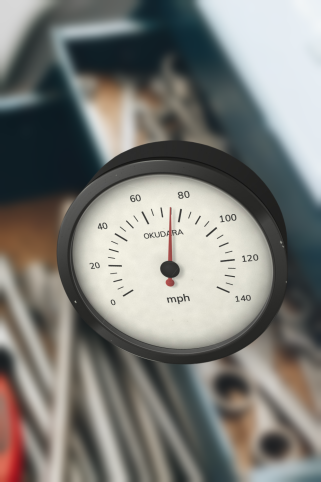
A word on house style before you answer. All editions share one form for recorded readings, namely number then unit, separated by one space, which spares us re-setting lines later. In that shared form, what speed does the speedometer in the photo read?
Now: 75 mph
